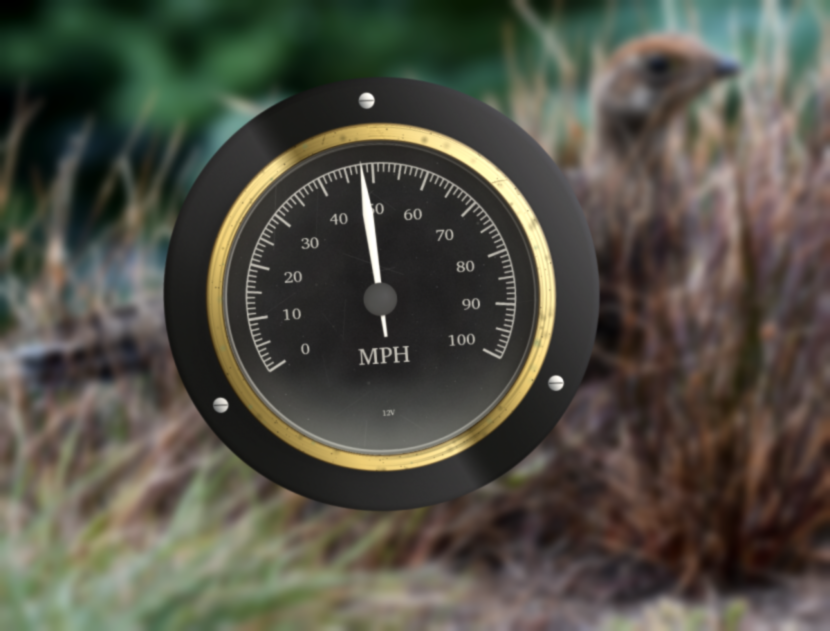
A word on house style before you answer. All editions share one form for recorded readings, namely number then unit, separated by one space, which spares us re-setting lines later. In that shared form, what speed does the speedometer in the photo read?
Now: 48 mph
